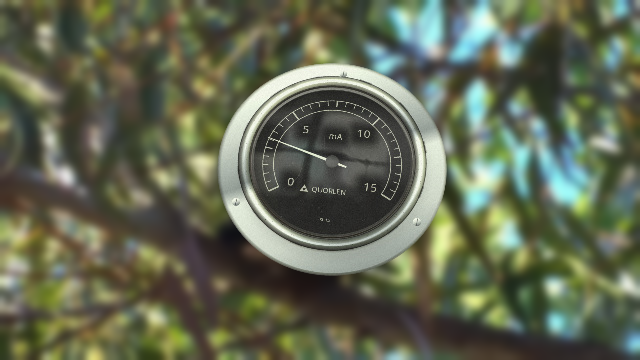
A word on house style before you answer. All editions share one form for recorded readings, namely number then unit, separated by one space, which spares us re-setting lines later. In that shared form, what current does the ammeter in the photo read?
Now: 3 mA
